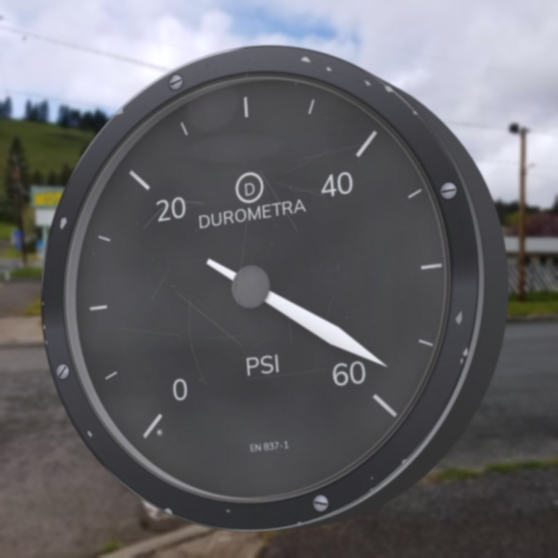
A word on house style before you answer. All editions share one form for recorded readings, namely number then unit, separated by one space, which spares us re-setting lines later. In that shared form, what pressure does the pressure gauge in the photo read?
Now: 57.5 psi
